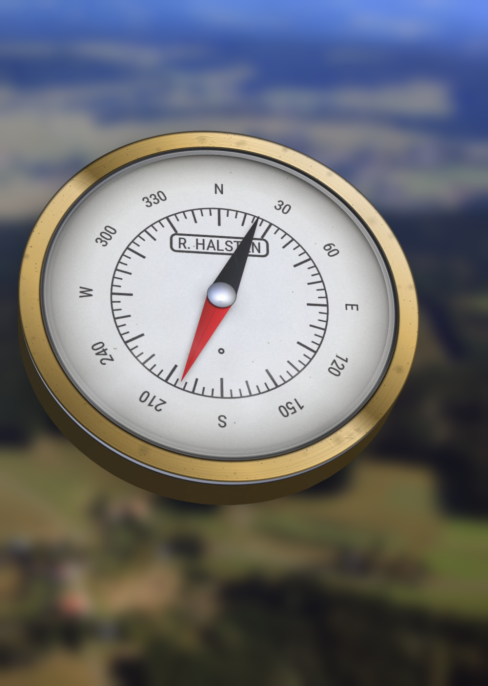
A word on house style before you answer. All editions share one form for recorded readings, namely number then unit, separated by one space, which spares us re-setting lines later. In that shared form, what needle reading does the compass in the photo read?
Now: 202.5 °
